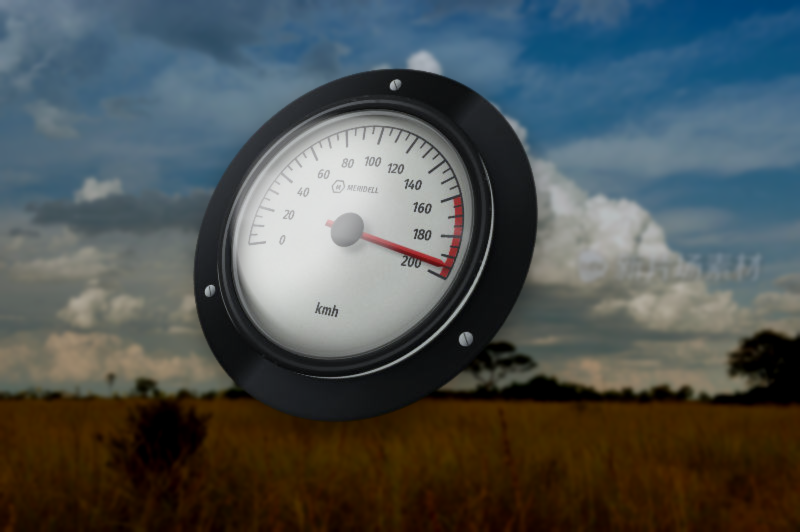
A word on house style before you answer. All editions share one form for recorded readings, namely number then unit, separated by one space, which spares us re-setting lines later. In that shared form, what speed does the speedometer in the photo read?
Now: 195 km/h
